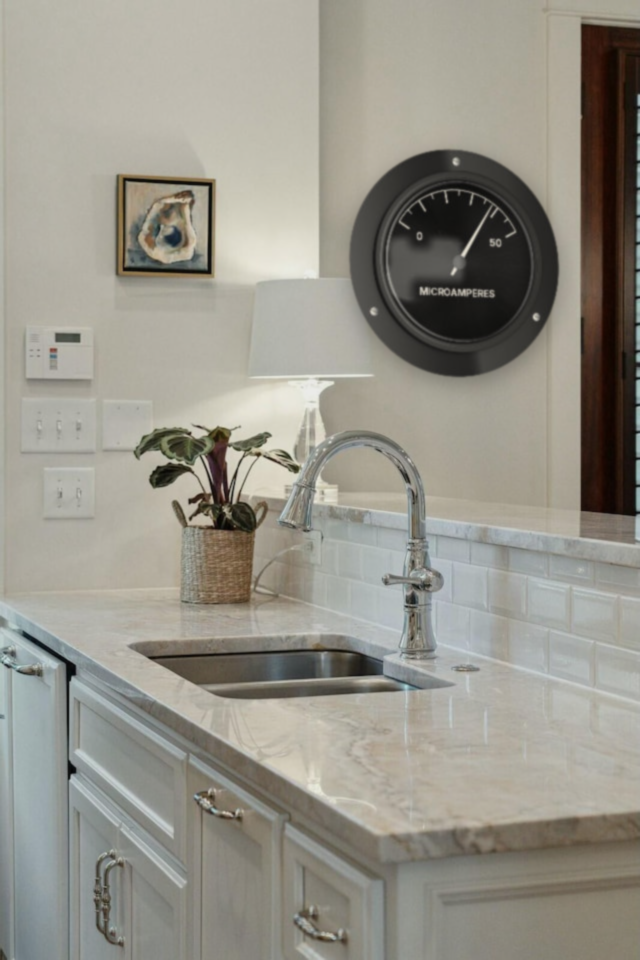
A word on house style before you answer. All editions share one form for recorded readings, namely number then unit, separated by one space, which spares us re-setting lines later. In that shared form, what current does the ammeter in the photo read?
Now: 37.5 µA
